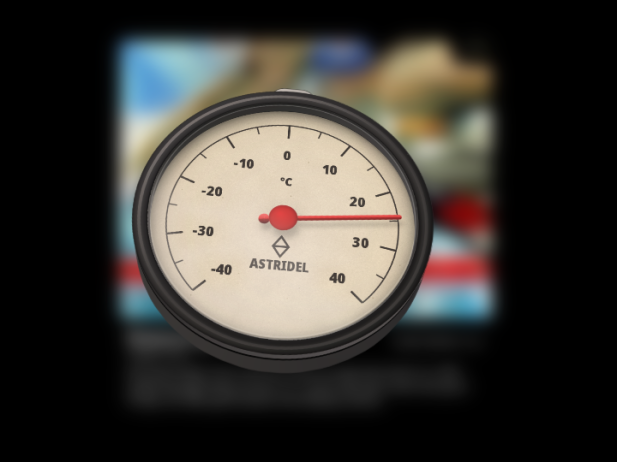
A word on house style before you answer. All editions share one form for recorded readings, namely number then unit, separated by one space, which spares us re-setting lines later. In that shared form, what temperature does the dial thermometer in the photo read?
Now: 25 °C
